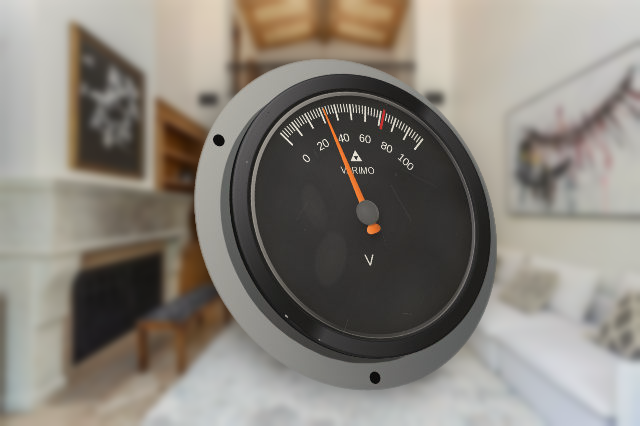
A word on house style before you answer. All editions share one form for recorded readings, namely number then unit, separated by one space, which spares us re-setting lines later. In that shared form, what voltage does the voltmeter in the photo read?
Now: 30 V
